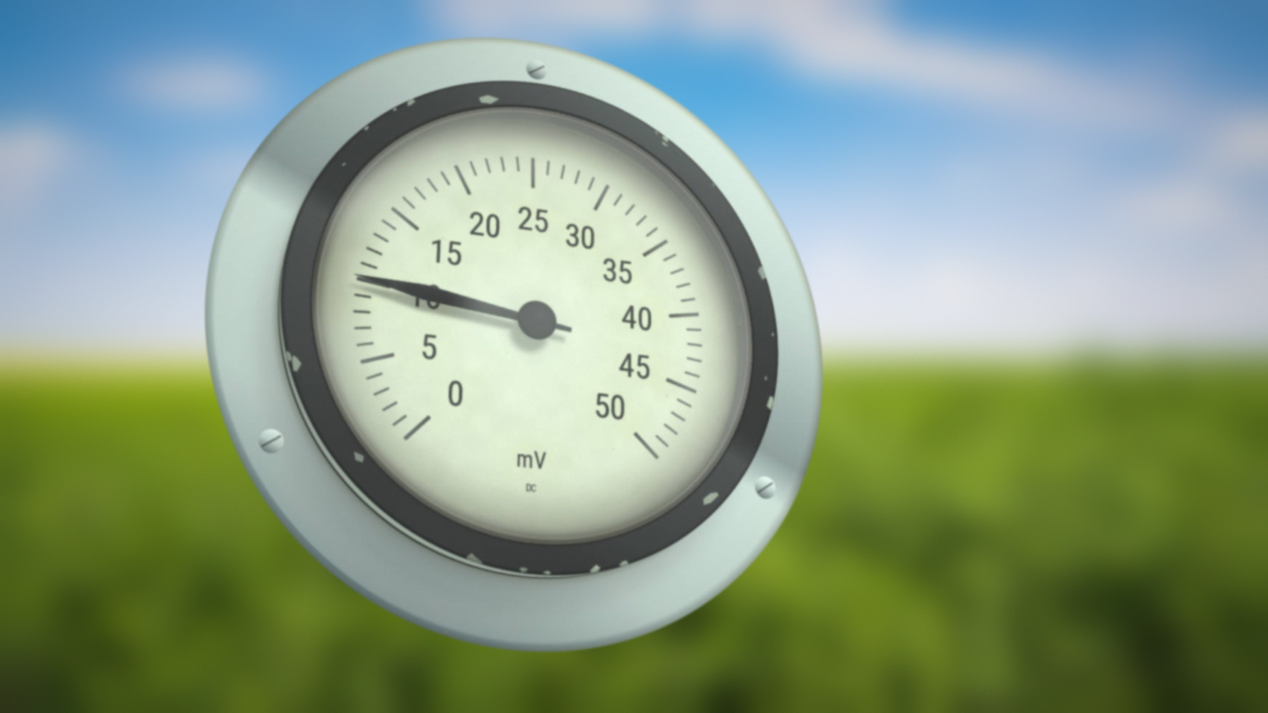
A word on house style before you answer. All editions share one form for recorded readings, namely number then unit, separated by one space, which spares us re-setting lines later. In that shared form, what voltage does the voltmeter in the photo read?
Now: 10 mV
